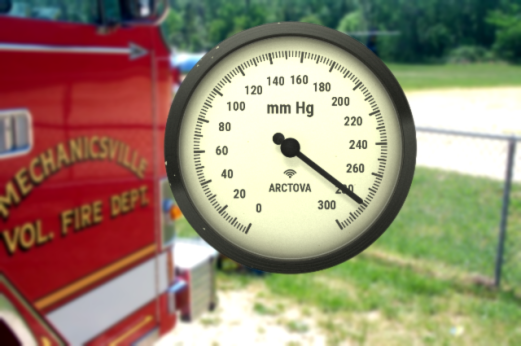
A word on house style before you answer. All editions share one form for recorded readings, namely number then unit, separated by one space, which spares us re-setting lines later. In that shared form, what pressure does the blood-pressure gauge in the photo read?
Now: 280 mmHg
